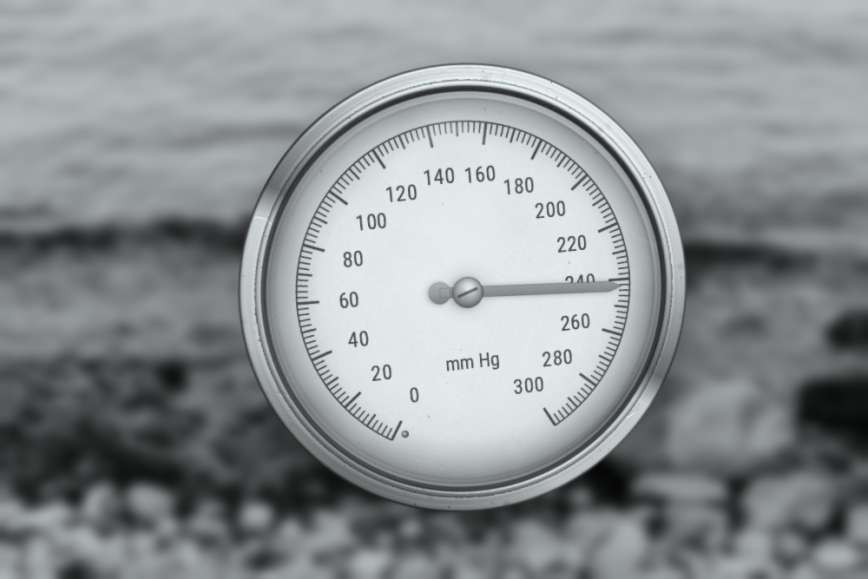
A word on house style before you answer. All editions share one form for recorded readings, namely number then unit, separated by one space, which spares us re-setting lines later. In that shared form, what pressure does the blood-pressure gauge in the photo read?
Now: 242 mmHg
